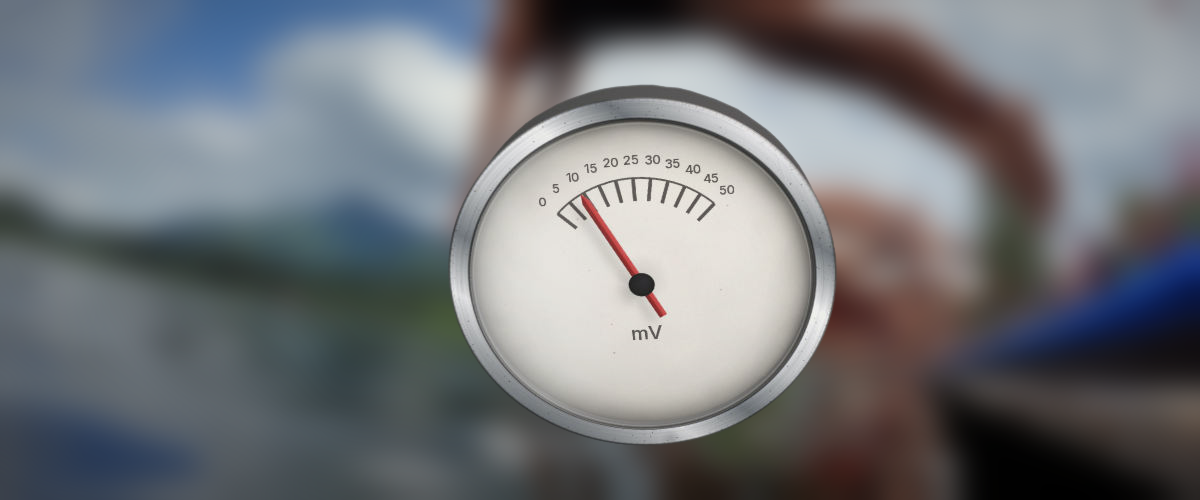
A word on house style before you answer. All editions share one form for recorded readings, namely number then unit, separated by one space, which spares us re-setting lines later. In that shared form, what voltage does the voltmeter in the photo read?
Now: 10 mV
